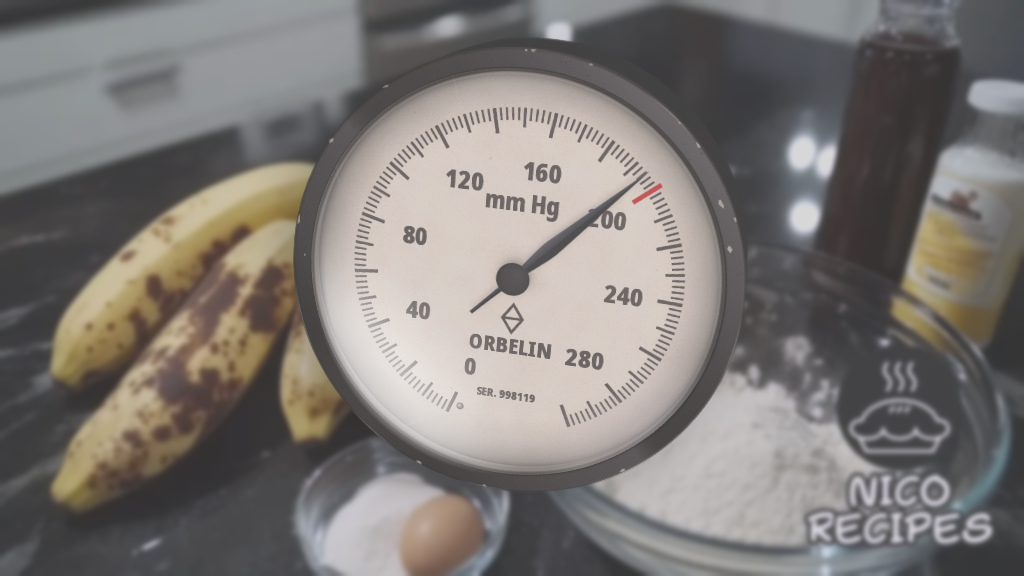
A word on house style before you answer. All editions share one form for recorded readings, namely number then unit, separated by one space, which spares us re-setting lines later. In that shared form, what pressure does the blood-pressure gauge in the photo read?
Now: 194 mmHg
